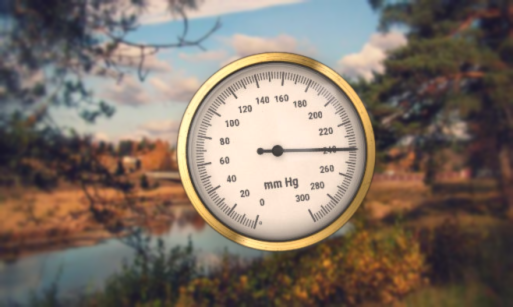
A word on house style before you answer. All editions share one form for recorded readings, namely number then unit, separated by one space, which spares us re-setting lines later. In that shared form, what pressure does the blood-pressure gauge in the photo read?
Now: 240 mmHg
